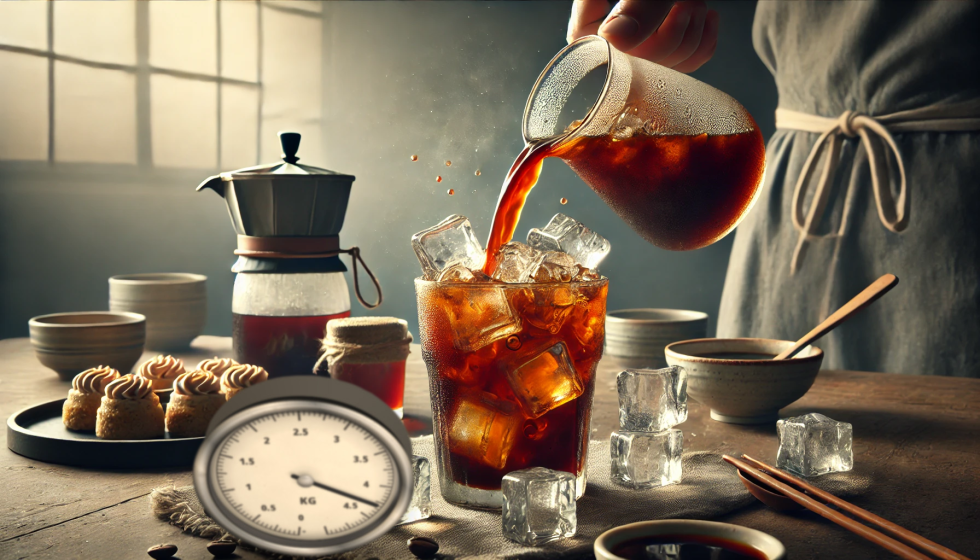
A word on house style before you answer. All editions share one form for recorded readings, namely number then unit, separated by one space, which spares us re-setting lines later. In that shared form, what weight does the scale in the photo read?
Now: 4.25 kg
